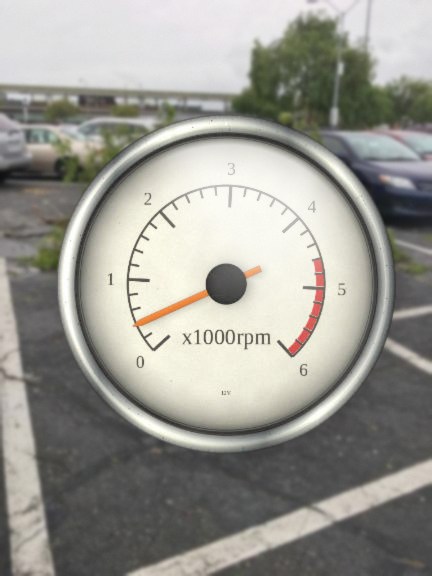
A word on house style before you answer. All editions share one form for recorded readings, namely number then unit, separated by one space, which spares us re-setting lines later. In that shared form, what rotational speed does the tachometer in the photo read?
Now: 400 rpm
